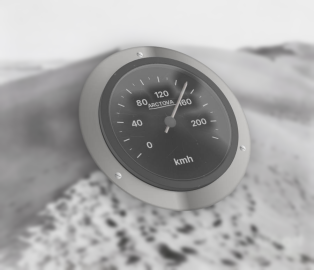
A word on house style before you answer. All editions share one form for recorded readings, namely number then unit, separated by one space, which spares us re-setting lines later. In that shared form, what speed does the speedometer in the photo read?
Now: 150 km/h
